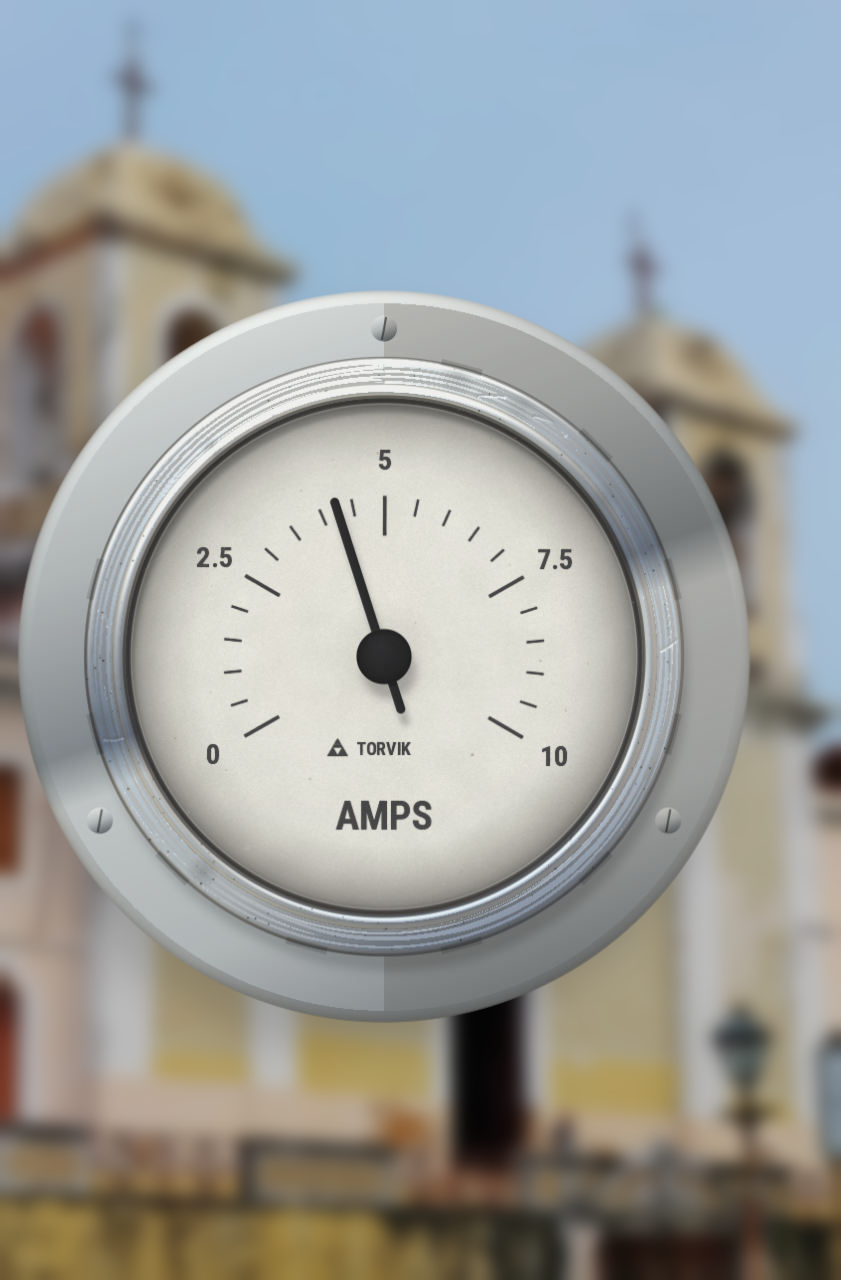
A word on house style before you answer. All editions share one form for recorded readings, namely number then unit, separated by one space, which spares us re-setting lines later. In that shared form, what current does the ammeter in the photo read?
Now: 4.25 A
